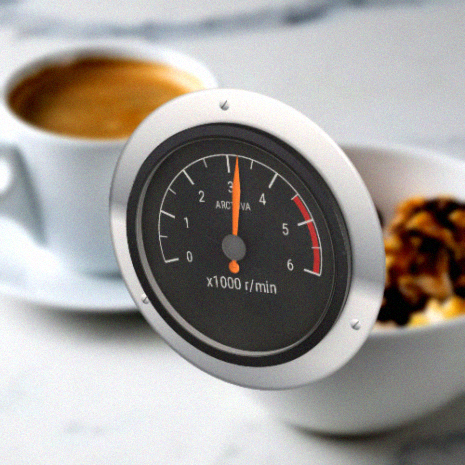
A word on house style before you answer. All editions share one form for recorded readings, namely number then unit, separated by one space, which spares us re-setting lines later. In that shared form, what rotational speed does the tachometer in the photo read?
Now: 3250 rpm
